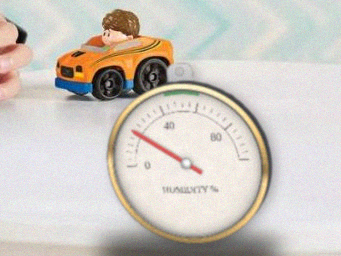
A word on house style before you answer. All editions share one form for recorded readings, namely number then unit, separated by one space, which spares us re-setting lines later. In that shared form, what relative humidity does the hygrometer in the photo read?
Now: 20 %
